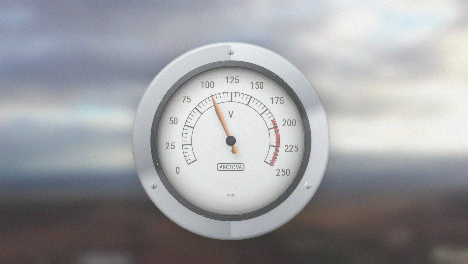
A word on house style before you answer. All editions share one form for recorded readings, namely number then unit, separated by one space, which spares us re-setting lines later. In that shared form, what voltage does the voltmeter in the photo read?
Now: 100 V
